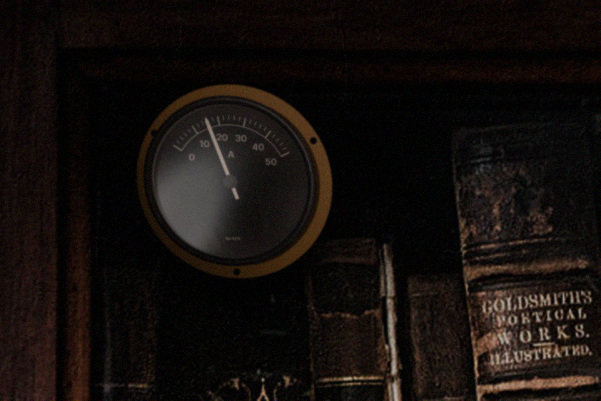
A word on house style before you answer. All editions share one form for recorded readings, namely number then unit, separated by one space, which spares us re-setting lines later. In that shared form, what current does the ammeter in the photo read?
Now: 16 A
